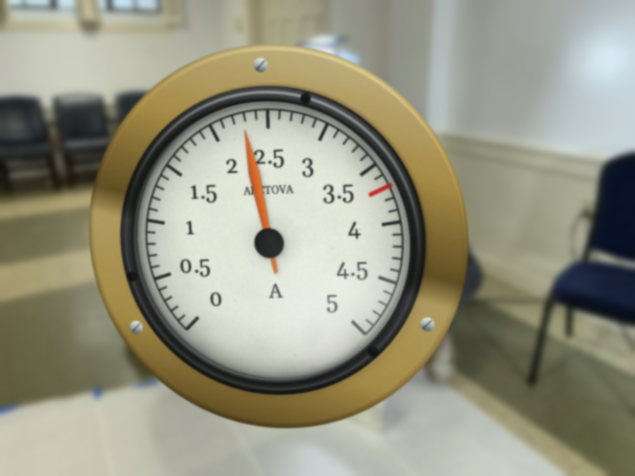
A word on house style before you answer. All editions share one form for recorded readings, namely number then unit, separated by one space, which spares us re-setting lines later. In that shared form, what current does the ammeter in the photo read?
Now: 2.3 A
